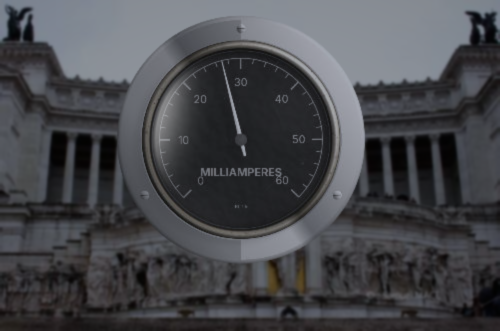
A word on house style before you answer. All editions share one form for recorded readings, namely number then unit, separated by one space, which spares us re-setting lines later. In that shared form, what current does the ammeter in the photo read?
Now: 27 mA
